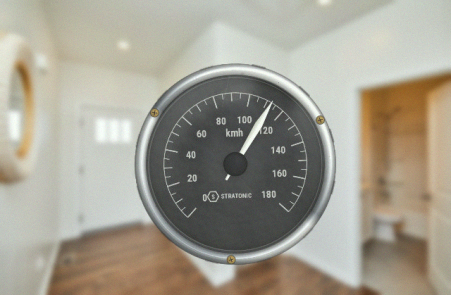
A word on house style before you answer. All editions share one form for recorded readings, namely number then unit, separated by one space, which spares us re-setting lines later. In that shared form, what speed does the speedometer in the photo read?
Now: 112.5 km/h
